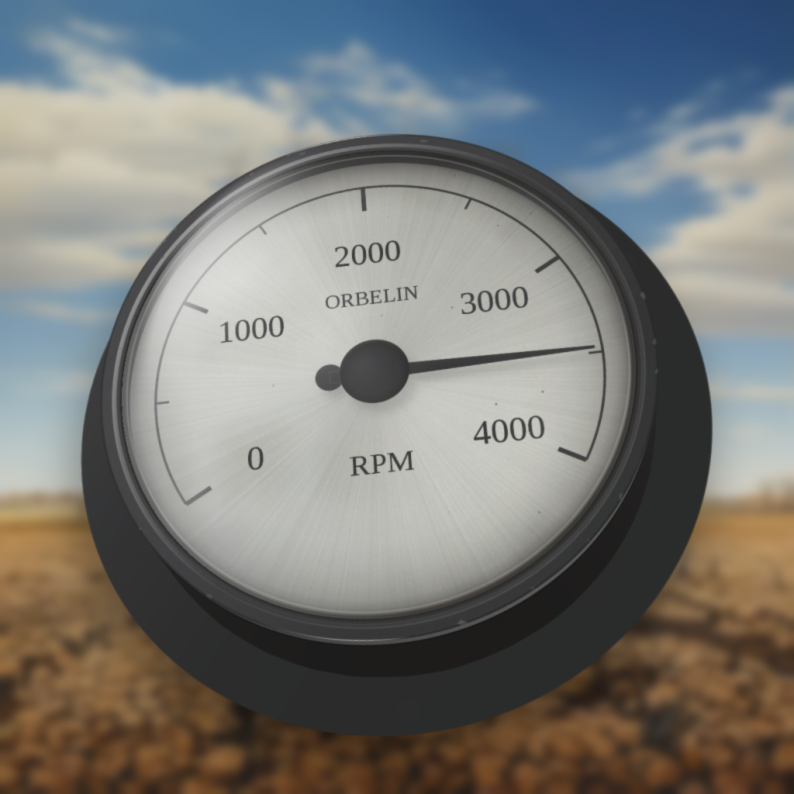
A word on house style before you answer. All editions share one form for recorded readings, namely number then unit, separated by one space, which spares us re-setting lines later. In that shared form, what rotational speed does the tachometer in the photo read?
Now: 3500 rpm
